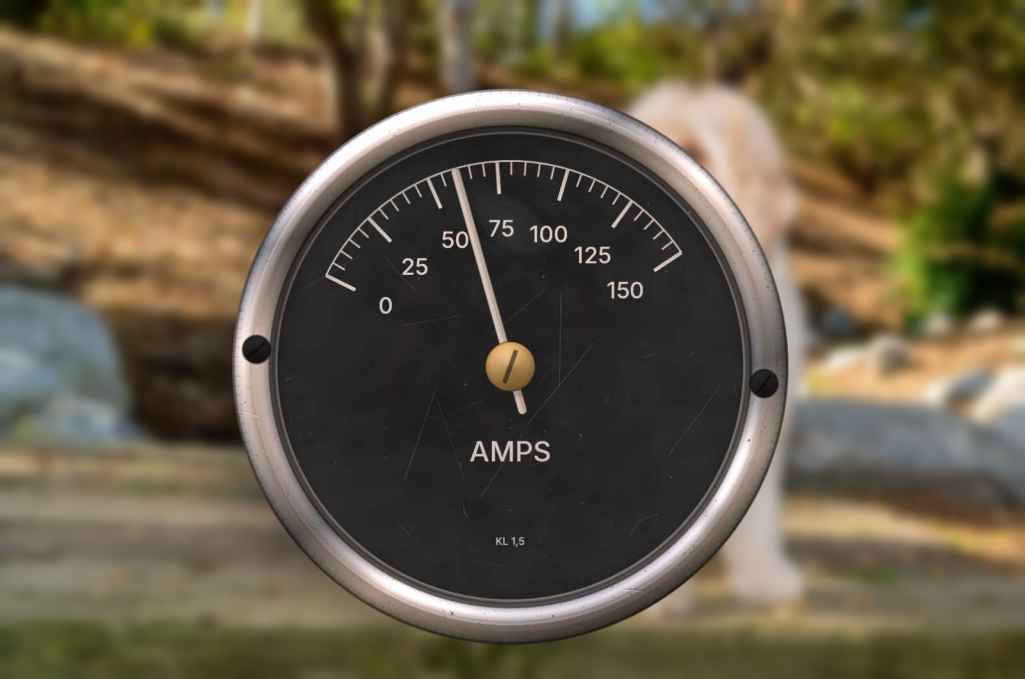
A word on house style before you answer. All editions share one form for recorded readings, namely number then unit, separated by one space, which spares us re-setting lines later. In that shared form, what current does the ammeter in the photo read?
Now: 60 A
